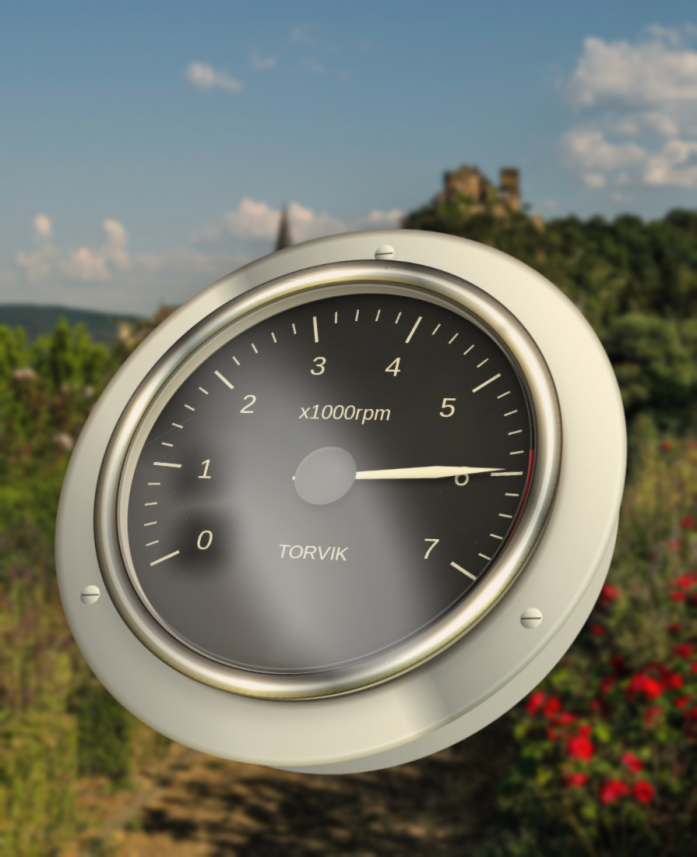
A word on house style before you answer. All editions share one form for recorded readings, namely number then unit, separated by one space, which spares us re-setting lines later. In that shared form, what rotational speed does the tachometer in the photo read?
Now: 6000 rpm
